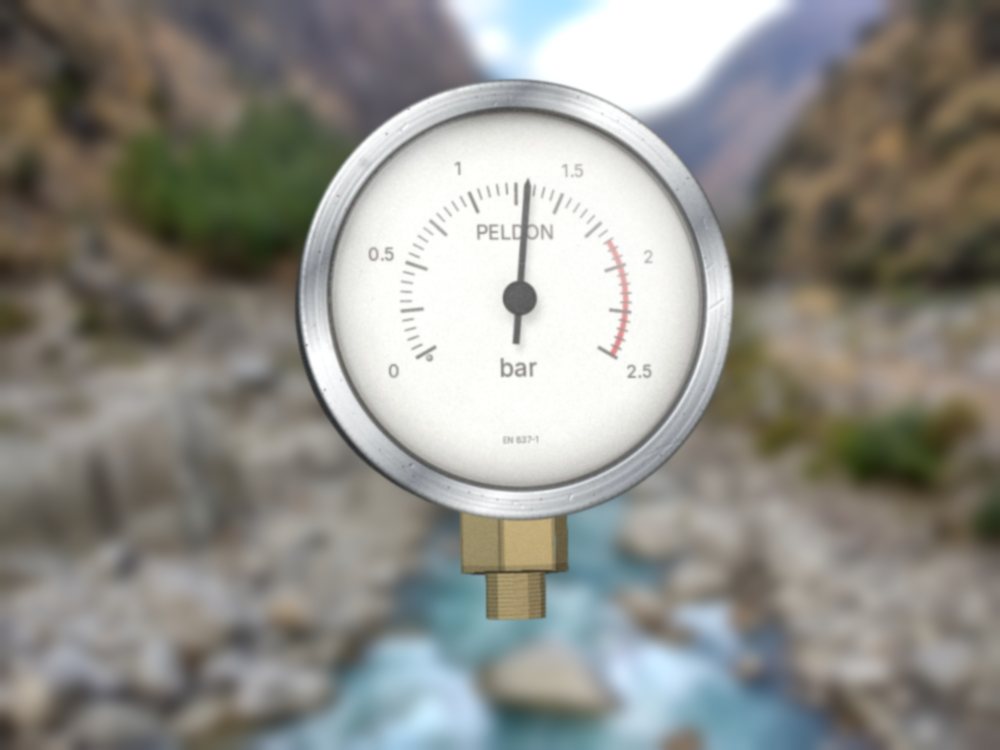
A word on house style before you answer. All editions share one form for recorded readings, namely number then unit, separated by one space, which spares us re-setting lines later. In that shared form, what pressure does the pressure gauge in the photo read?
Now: 1.3 bar
